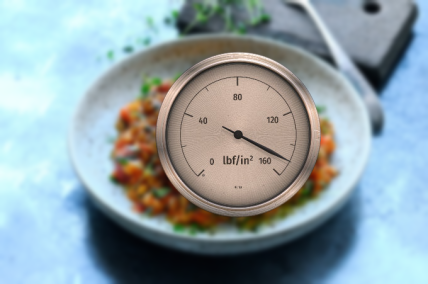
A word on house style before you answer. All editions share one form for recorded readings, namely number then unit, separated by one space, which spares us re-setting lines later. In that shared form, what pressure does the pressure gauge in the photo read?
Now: 150 psi
